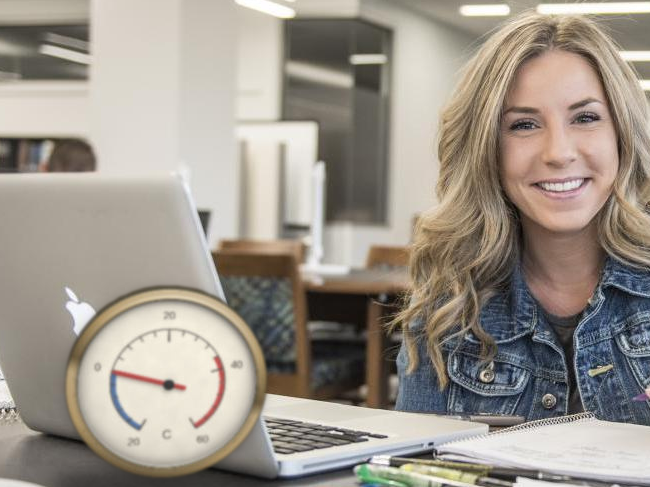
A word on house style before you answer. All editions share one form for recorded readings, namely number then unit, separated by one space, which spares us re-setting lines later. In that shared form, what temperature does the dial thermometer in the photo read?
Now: 0 °C
